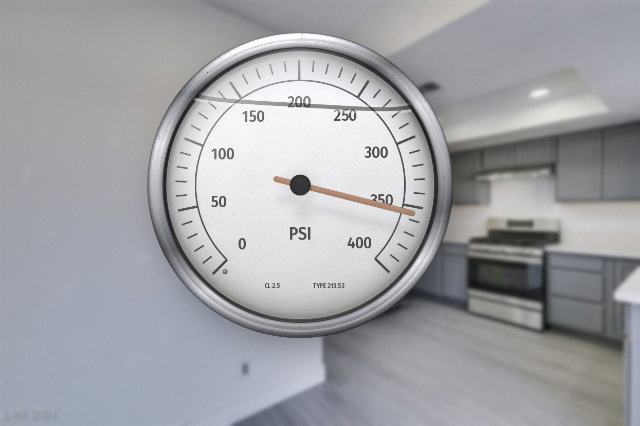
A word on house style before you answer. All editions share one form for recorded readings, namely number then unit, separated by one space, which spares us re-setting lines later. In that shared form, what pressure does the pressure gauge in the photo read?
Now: 355 psi
